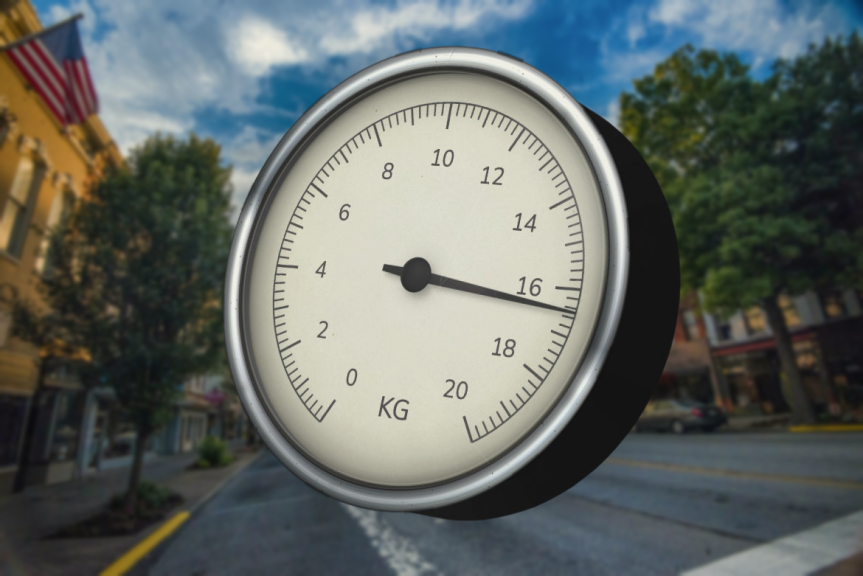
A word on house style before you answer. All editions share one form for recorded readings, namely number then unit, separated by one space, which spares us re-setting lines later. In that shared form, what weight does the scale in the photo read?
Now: 16.5 kg
